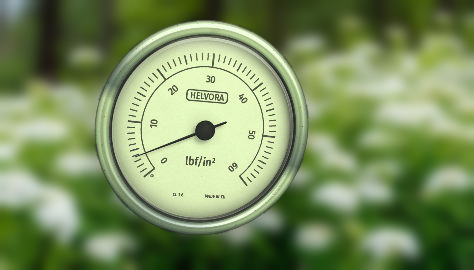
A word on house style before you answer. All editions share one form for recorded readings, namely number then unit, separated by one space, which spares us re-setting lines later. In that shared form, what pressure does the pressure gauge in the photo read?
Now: 4 psi
